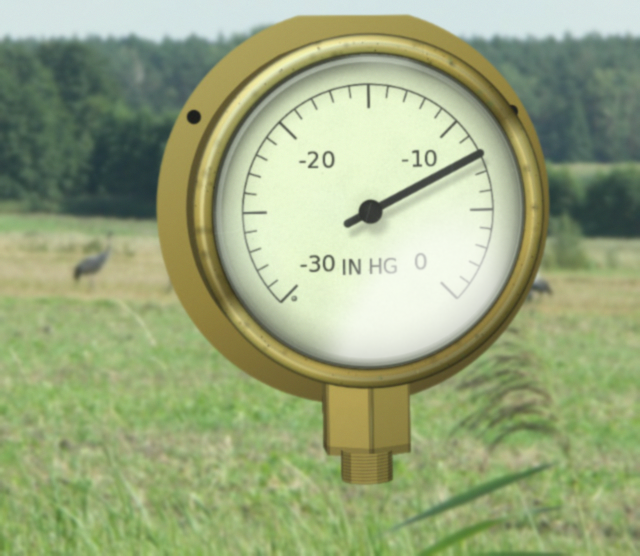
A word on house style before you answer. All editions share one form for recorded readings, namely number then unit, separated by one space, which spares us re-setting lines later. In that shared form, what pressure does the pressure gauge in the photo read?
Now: -8 inHg
